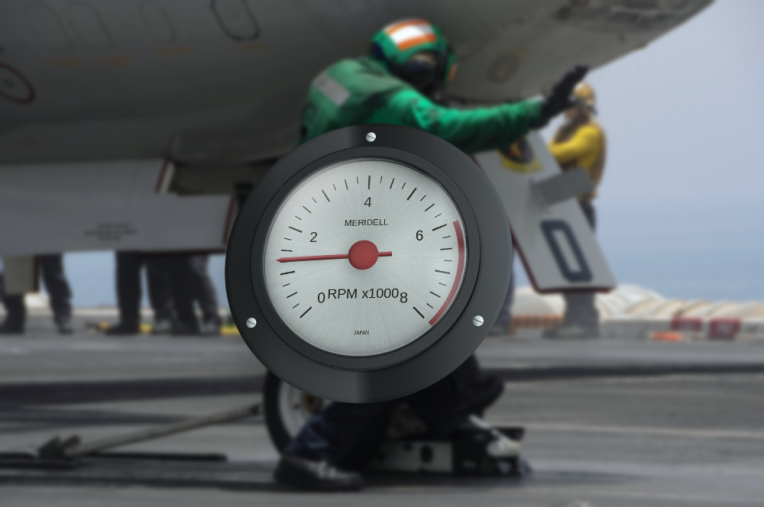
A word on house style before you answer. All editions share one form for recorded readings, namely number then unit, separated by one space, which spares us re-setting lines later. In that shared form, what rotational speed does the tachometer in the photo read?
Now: 1250 rpm
